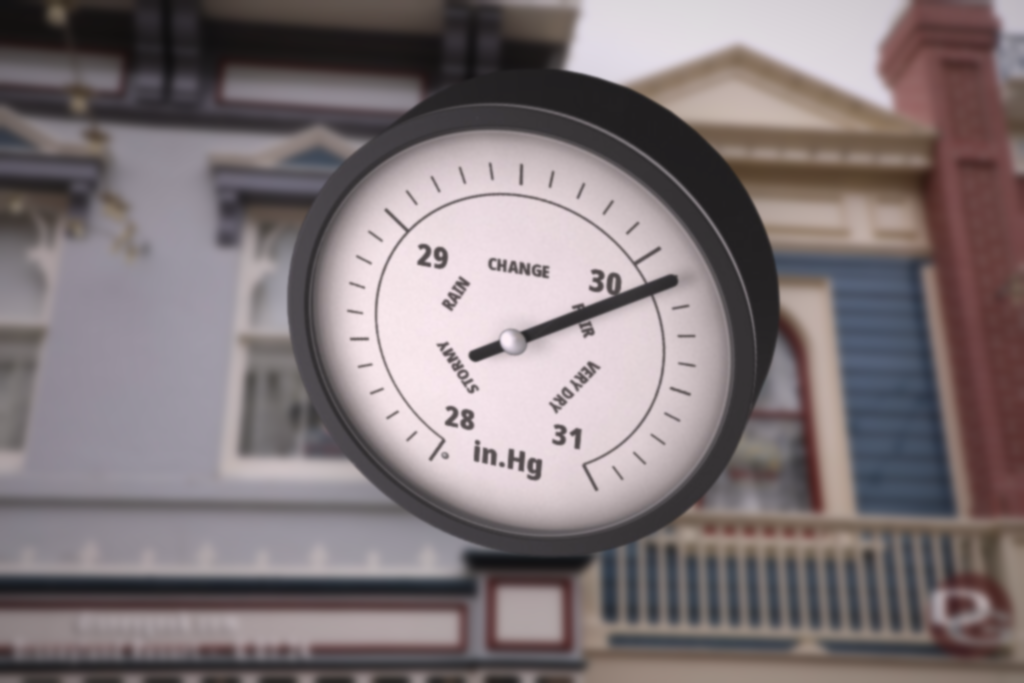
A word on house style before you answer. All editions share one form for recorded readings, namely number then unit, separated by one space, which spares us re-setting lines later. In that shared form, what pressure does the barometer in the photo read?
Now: 30.1 inHg
